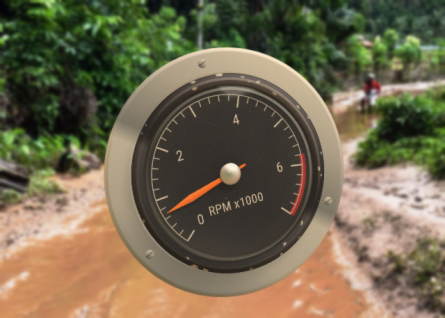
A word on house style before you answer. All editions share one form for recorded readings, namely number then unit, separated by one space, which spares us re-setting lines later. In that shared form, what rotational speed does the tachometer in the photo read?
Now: 700 rpm
